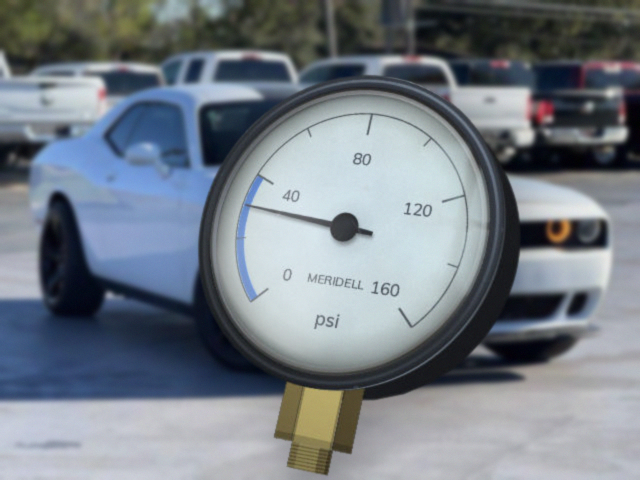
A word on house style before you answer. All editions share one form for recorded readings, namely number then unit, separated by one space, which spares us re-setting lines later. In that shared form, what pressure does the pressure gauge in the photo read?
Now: 30 psi
